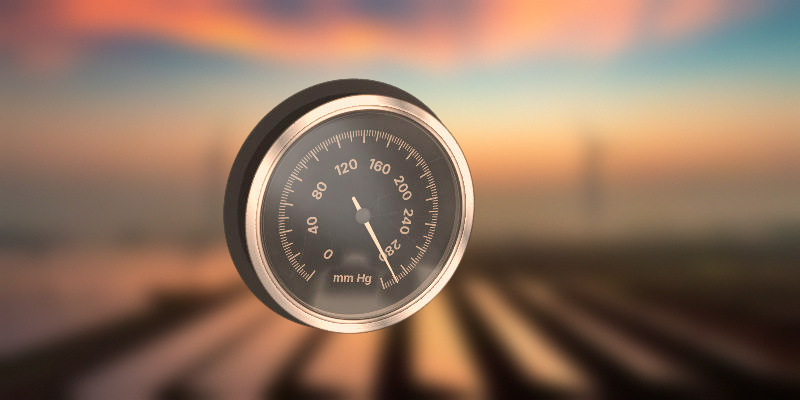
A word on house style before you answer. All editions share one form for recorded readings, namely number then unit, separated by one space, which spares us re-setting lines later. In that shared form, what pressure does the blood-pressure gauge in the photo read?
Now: 290 mmHg
